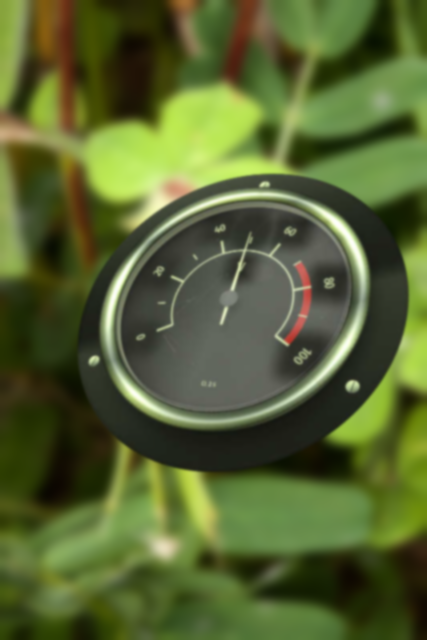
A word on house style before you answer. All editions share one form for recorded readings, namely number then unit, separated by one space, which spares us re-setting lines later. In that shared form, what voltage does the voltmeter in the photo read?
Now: 50 V
